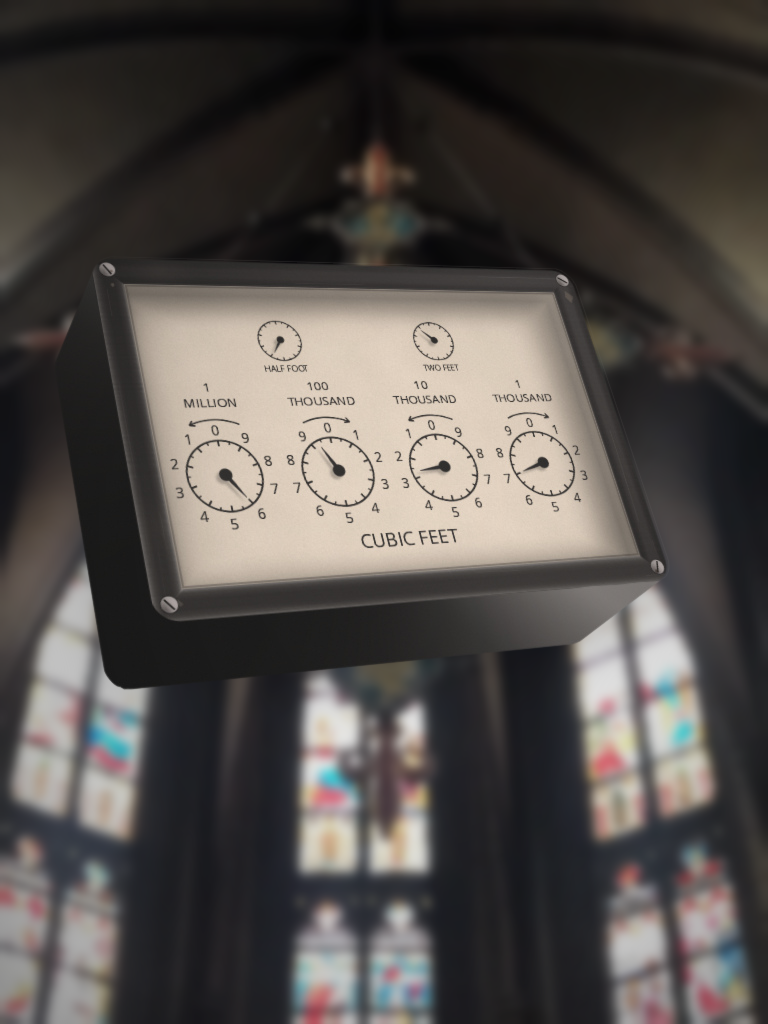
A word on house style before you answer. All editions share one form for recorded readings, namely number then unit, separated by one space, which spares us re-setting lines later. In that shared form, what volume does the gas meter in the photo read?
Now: 592700 ft³
